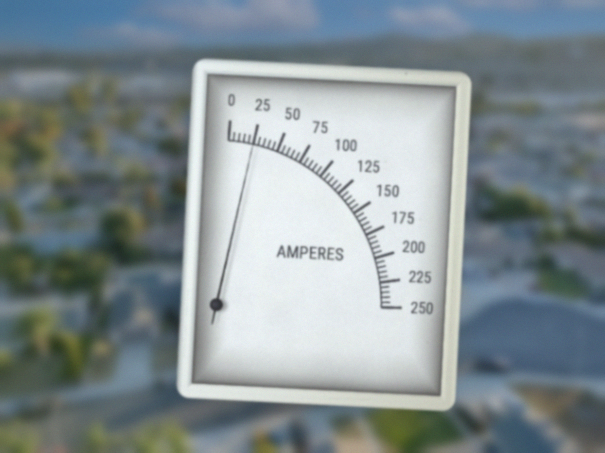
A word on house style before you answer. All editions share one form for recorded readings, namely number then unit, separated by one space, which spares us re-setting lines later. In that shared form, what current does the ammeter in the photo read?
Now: 25 A
